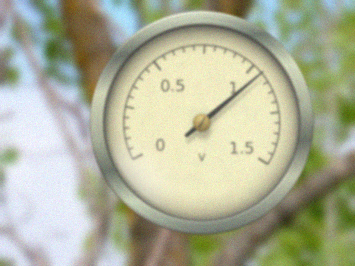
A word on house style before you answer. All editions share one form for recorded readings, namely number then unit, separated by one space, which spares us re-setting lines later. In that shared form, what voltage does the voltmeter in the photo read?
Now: 1.05 V
